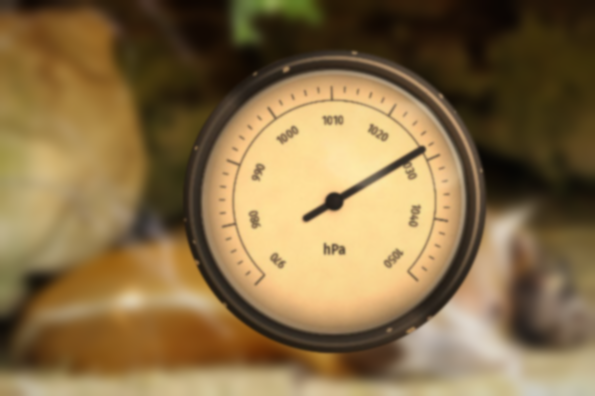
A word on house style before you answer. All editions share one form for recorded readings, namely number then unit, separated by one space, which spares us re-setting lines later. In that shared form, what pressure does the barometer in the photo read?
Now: 1028 hPa
